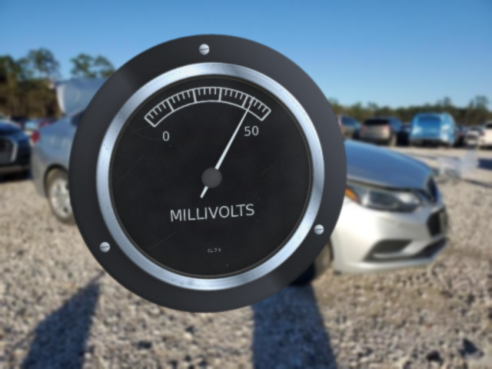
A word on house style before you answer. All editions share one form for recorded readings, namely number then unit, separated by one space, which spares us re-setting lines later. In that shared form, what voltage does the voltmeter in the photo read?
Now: 42 mV
